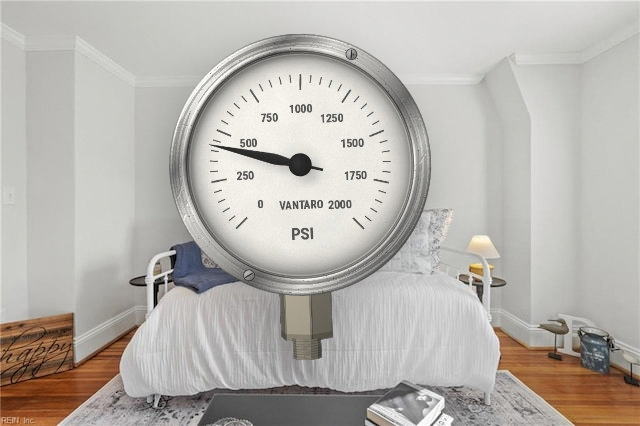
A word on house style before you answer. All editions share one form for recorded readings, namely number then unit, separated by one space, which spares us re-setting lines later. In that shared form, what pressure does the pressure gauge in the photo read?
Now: 425 psi
